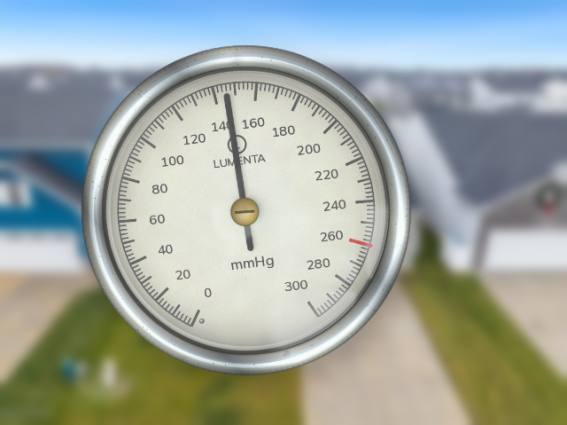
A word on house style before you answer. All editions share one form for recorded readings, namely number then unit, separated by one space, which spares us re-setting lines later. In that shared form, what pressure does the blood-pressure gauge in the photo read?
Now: 146 mmHg
